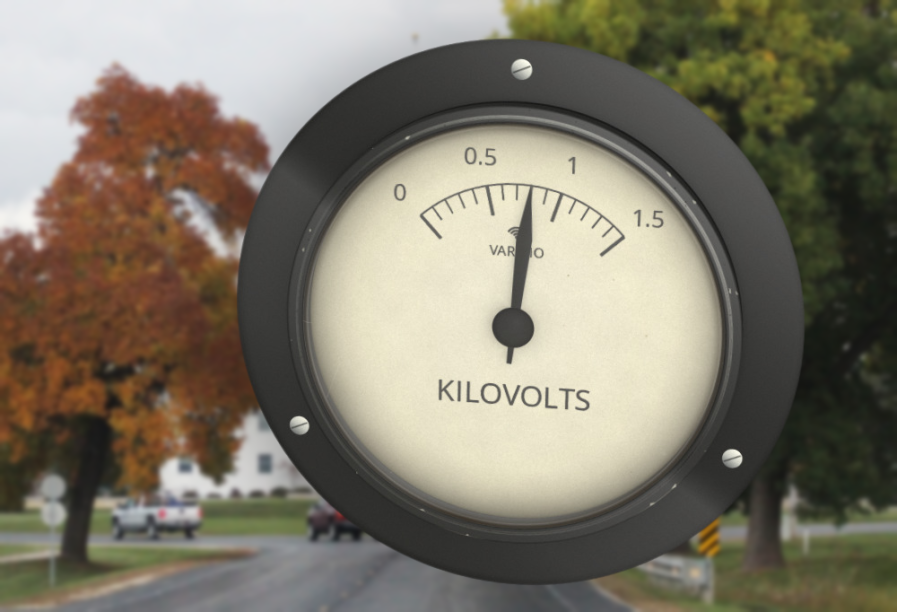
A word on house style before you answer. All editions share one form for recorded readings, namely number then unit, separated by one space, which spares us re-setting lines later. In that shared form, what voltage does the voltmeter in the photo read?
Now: 0.8 kV
